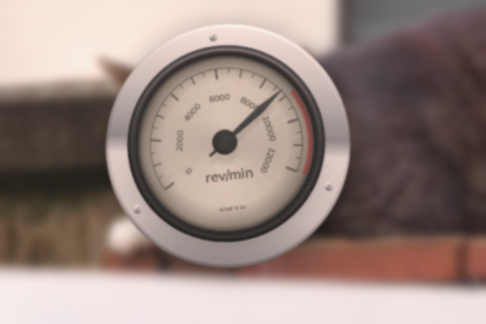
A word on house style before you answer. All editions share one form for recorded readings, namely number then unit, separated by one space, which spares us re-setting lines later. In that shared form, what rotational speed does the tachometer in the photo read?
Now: 8750 rpm
